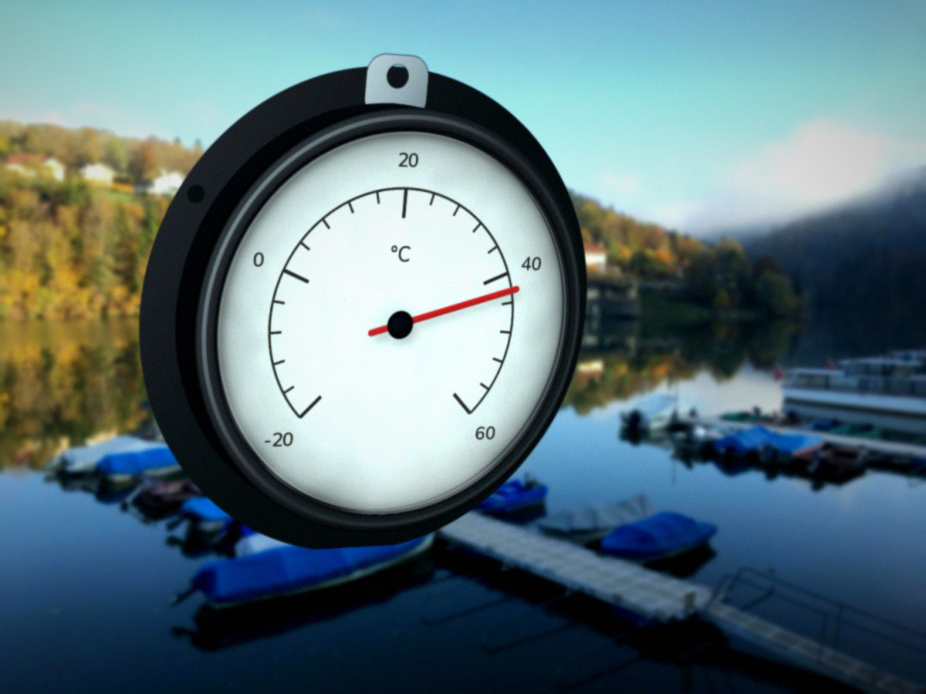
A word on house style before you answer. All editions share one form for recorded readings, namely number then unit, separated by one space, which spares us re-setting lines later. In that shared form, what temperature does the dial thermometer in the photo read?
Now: 42 °C
